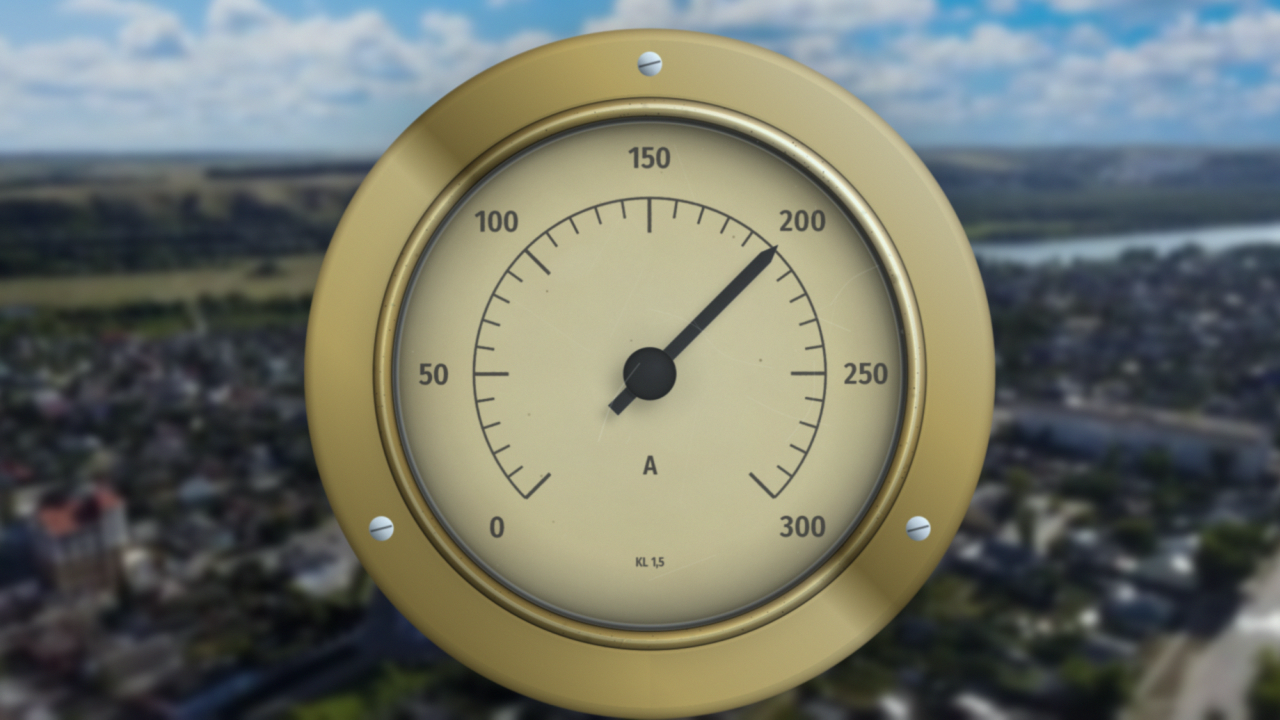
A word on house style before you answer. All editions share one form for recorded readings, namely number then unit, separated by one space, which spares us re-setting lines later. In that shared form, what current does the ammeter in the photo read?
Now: 200 A
